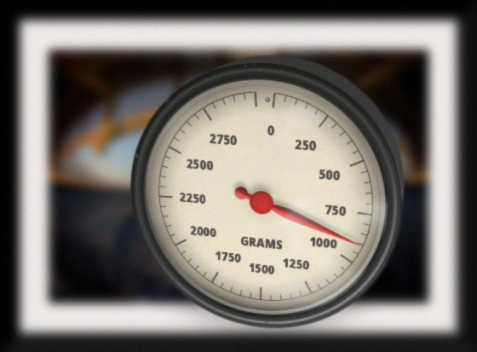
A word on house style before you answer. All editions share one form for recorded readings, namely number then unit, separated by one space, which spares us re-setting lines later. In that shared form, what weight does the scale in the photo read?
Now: 900 g
